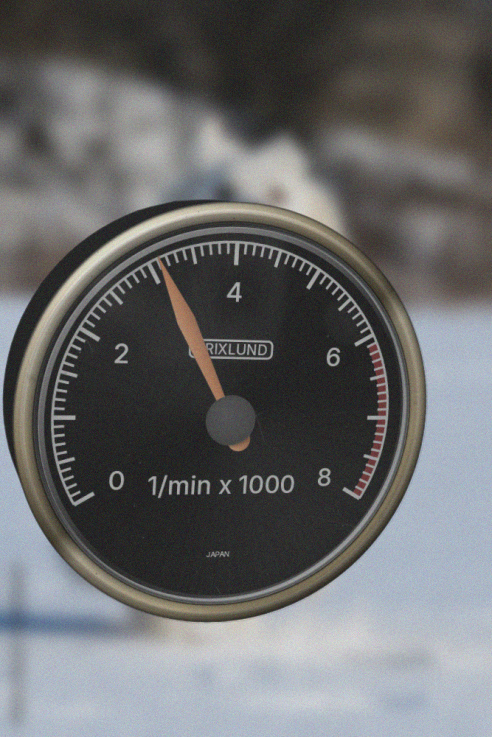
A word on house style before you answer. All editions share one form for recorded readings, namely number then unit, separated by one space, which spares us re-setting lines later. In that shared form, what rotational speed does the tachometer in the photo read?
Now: 3100 rpm
